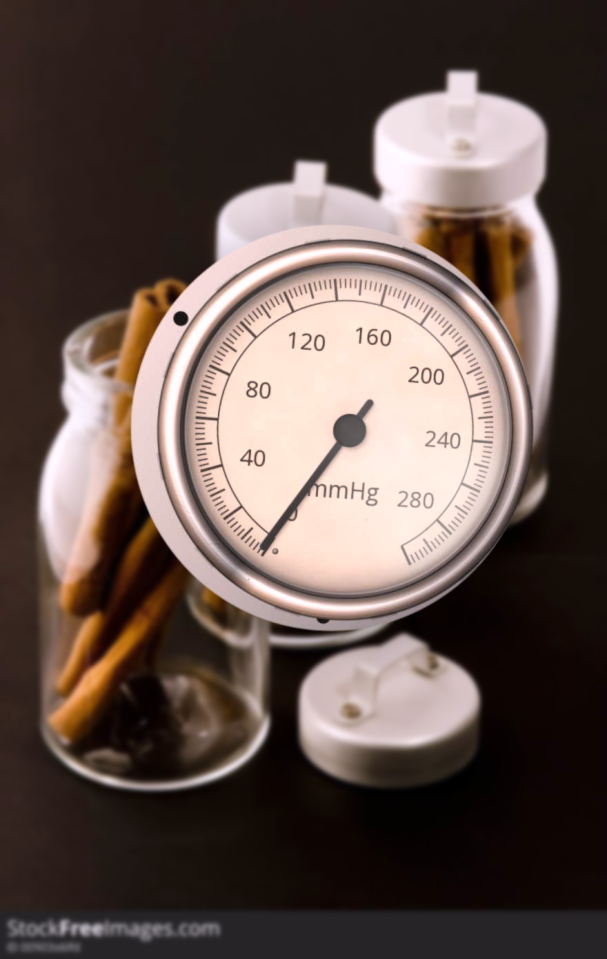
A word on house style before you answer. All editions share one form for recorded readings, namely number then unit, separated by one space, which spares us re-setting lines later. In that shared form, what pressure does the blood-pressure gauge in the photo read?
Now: 2 mmHg
